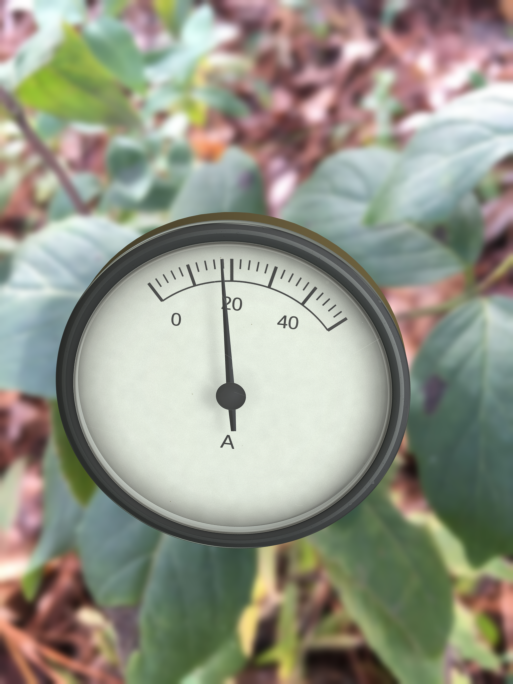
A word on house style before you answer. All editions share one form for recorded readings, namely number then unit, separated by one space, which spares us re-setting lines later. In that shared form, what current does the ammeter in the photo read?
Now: 18 A
